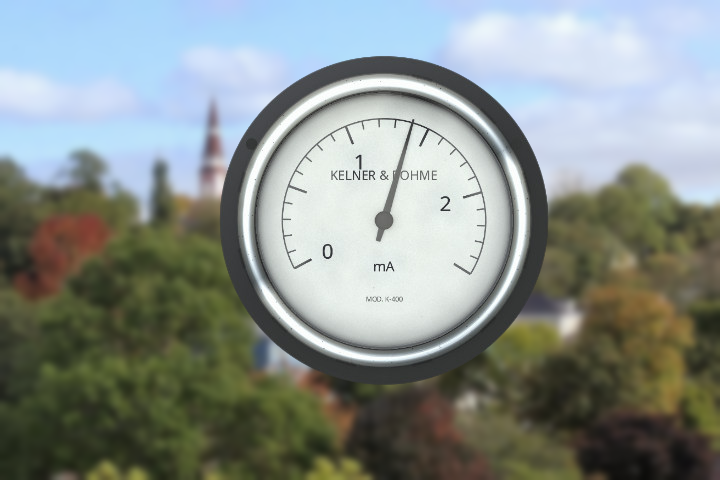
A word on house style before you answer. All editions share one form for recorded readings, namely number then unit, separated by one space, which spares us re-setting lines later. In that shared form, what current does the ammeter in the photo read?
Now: 1.4 mA
